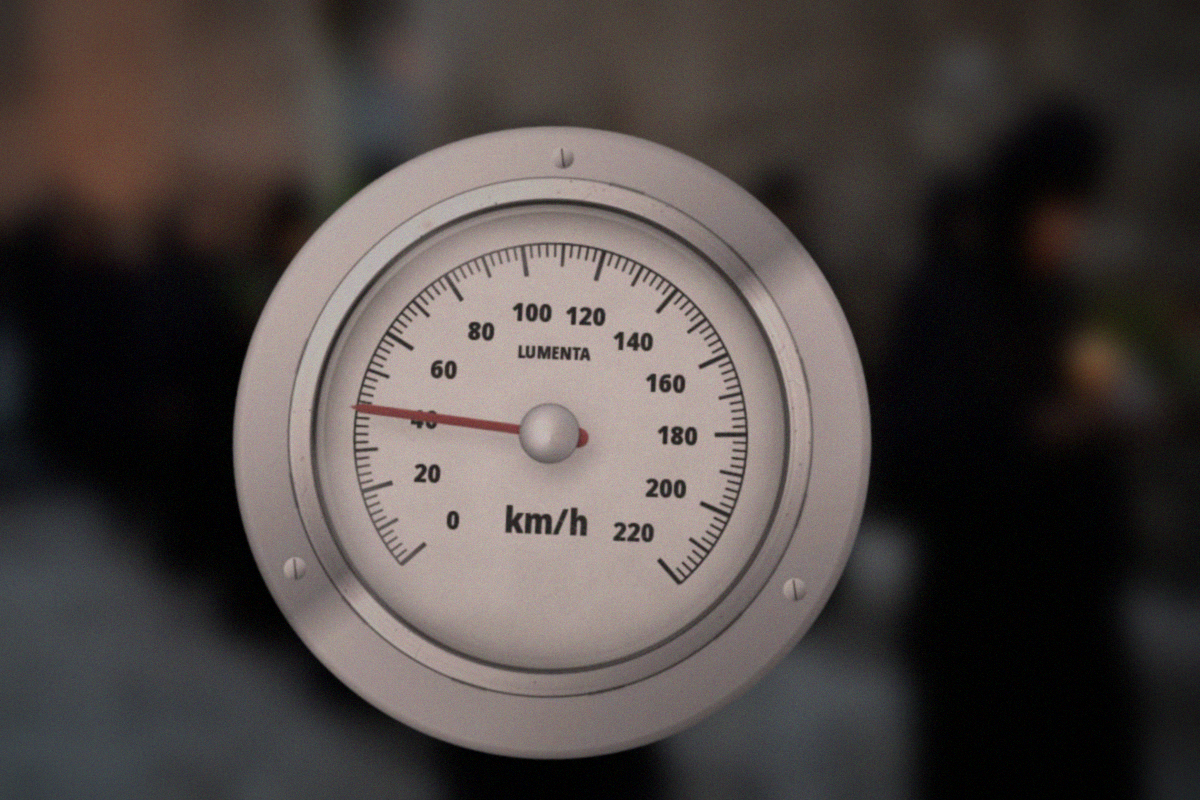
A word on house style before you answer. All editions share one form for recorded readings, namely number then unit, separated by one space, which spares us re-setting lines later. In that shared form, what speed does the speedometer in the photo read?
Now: 40 km/h
